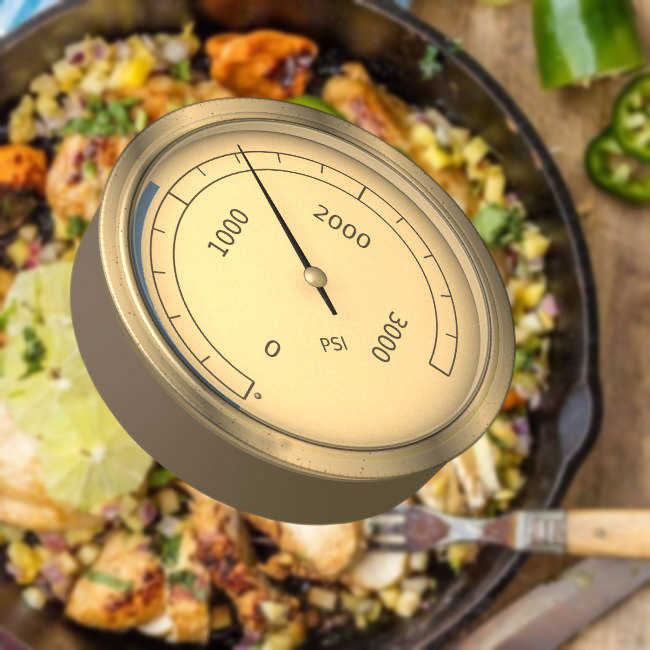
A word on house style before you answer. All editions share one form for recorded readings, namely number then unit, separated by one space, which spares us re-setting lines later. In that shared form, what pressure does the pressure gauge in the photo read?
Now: 1400 psi
